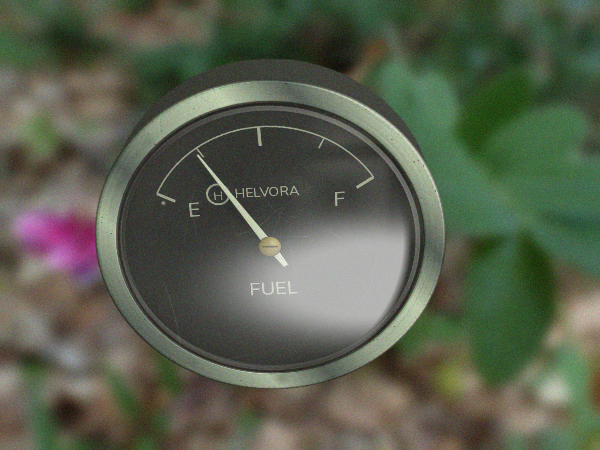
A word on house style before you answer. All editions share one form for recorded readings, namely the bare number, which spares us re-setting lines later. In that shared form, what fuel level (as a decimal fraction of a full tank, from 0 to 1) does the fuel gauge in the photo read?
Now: 0.25
